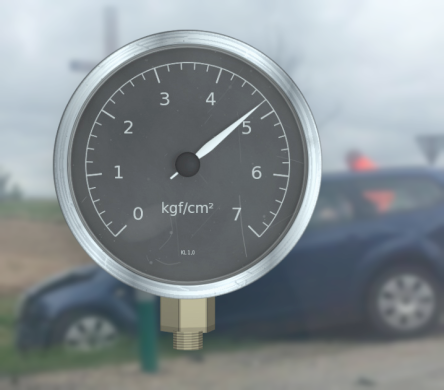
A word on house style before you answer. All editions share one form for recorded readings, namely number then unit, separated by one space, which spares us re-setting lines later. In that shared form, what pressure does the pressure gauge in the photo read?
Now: 4.8 kg/cm²
